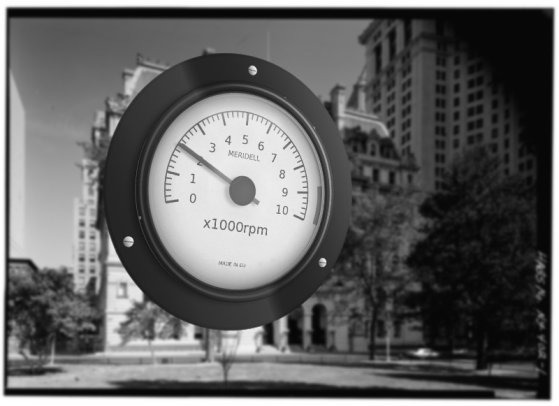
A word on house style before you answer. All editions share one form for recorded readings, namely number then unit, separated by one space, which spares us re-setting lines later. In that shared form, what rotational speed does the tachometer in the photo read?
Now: 2000 rpm
